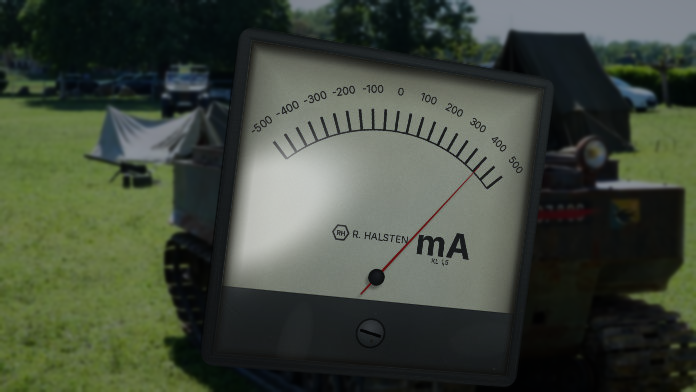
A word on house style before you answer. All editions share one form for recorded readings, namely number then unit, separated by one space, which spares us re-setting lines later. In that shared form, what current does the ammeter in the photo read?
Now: 400 mA
